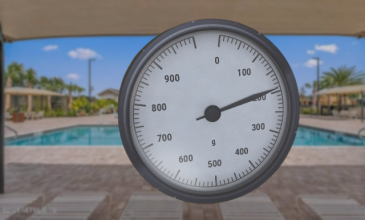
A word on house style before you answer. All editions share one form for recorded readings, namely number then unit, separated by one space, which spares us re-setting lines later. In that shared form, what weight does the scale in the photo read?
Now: 190 g
